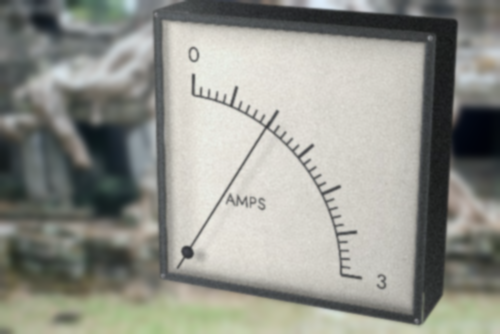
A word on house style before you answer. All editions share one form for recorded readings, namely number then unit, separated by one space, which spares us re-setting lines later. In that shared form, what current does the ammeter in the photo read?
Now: 1 A
